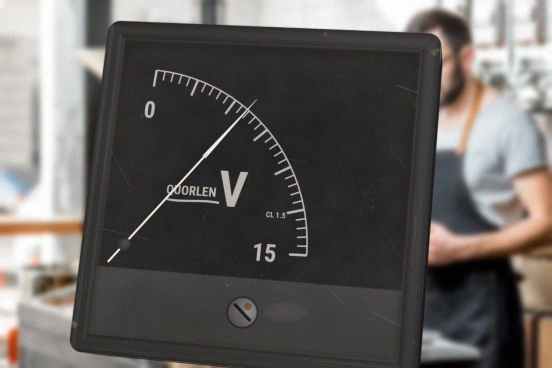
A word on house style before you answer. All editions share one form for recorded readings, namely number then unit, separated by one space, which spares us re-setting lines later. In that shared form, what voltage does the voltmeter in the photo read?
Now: 6 V
